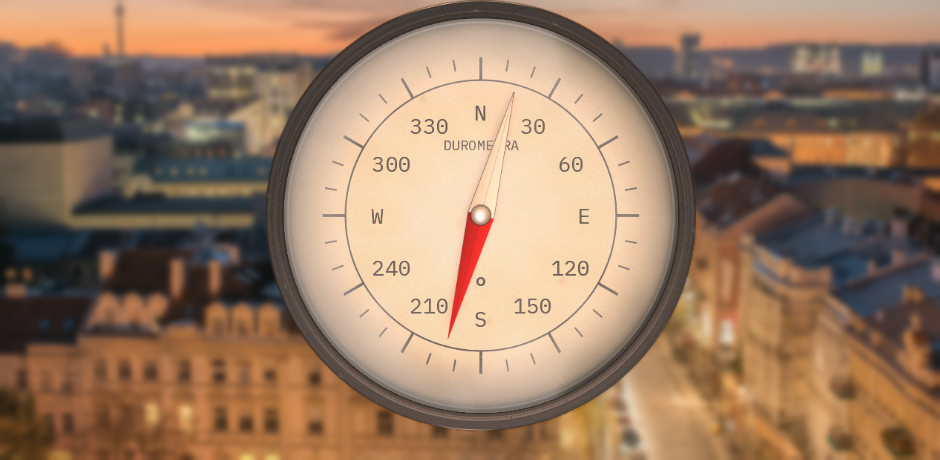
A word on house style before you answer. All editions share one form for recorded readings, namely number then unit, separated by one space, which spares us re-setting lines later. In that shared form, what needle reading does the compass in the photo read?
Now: 195 °
